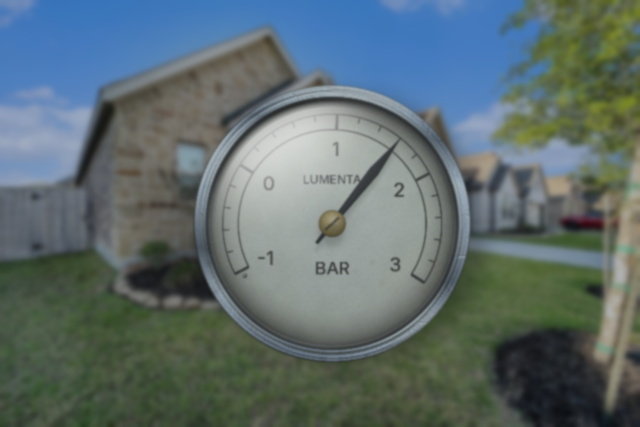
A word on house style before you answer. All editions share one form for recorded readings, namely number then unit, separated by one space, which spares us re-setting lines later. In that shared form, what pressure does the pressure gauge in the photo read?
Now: 1.6 bar
